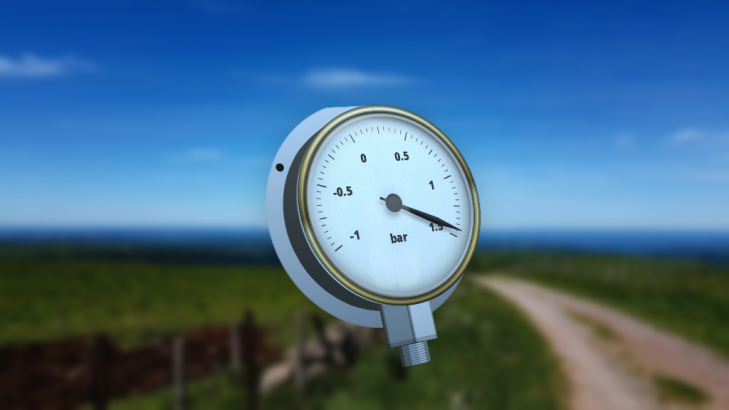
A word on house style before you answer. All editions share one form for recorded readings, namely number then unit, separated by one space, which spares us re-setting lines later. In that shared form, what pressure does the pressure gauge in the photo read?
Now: 1.45 bar
